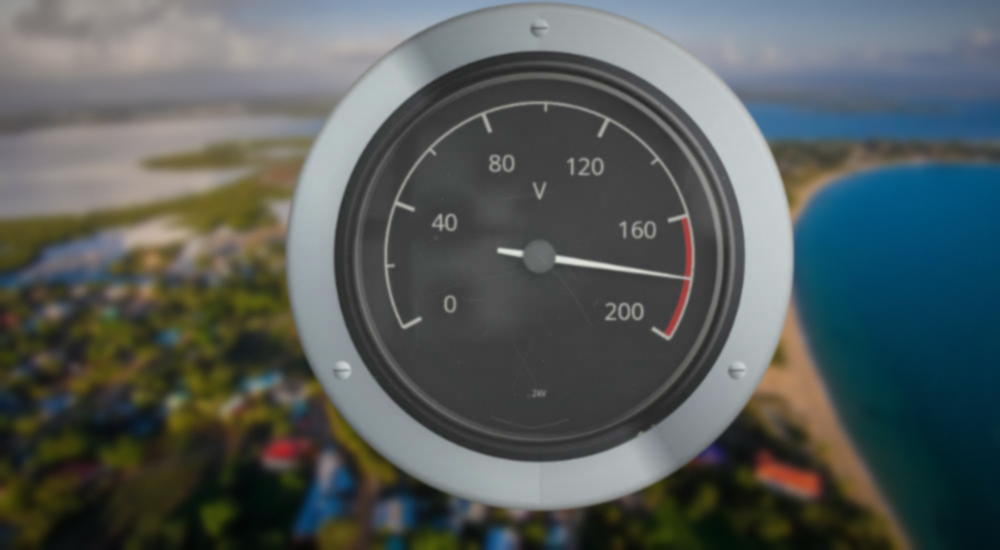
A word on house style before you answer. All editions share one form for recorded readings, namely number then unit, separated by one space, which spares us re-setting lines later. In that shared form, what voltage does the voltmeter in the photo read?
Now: 180 V
